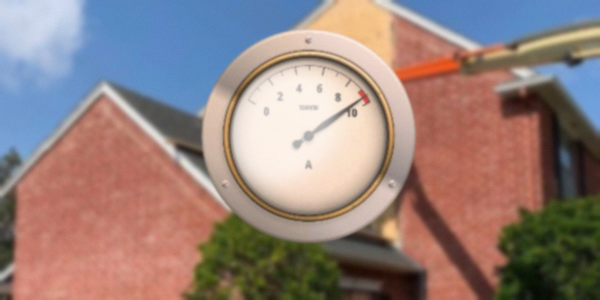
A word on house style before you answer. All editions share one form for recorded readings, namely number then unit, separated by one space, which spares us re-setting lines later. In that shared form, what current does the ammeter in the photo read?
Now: 9.5 A
